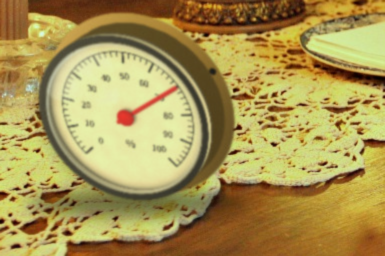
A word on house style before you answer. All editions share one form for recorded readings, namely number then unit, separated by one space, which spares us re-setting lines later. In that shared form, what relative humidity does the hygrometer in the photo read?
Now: 70 %
